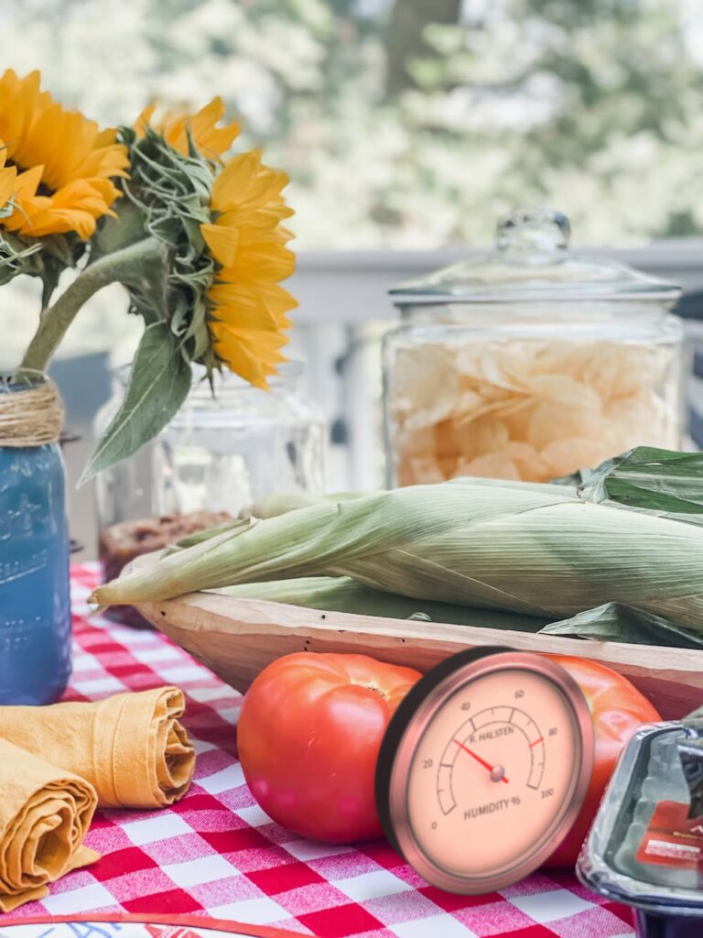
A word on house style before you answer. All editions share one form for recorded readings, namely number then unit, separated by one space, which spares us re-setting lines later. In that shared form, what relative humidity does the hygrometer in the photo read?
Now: 30 %
